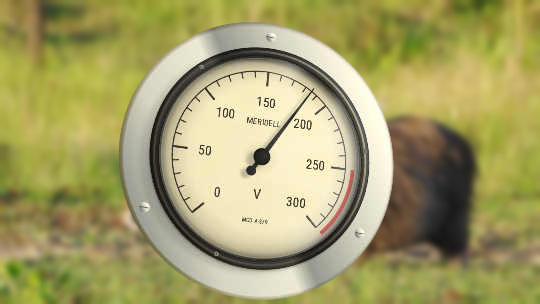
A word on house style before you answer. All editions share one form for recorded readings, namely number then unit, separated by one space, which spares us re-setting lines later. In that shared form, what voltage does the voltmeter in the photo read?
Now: 185 V
